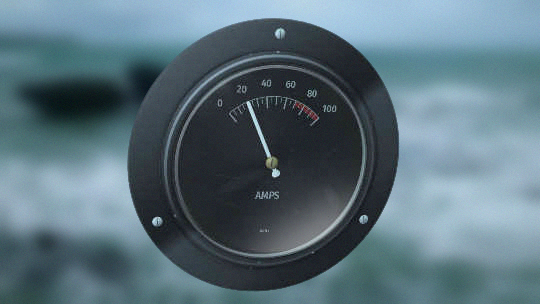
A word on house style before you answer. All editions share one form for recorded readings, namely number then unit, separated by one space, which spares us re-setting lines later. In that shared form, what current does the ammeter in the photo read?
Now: 20 A
